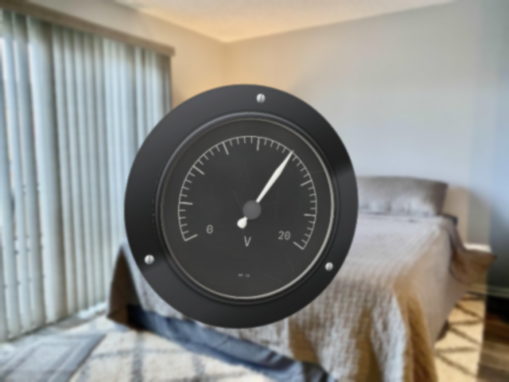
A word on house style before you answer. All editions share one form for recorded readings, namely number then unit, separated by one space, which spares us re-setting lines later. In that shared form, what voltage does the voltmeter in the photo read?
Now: 12.5 V
